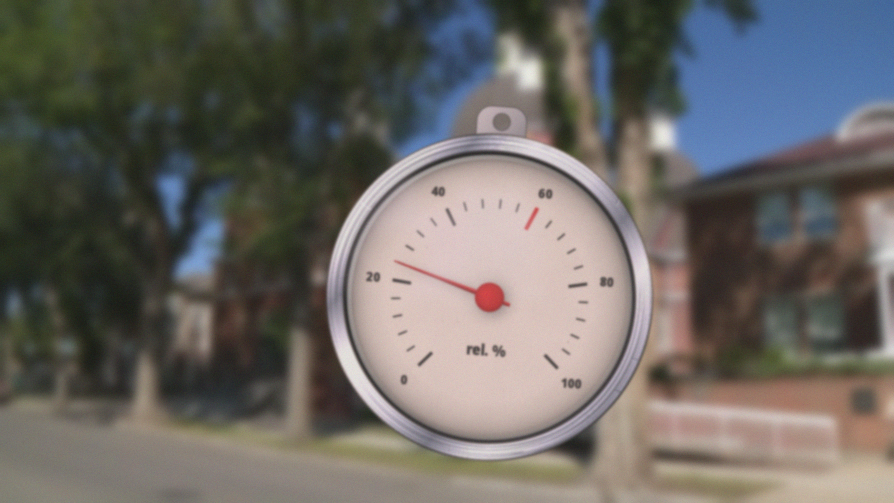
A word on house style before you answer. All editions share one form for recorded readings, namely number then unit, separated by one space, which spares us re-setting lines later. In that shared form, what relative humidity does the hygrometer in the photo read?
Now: 24 %
